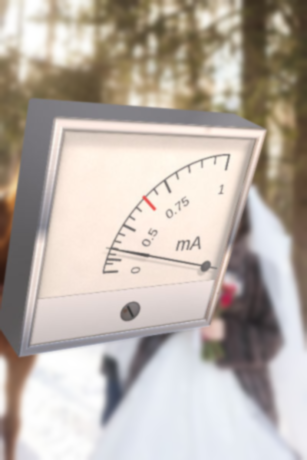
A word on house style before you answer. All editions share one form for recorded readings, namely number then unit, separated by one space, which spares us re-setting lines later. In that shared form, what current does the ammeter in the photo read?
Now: 0.35 mA
